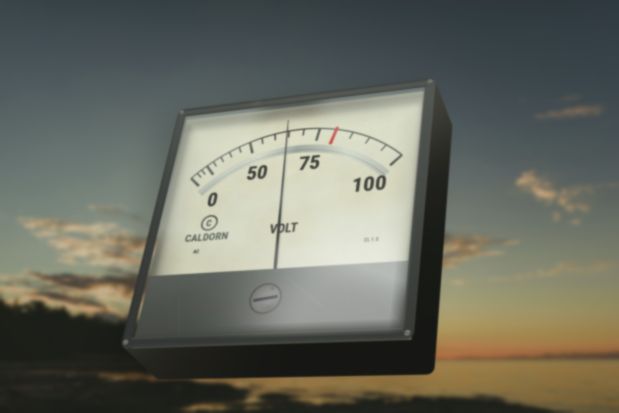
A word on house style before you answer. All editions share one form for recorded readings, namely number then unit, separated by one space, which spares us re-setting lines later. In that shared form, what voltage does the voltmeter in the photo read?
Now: 65 V
